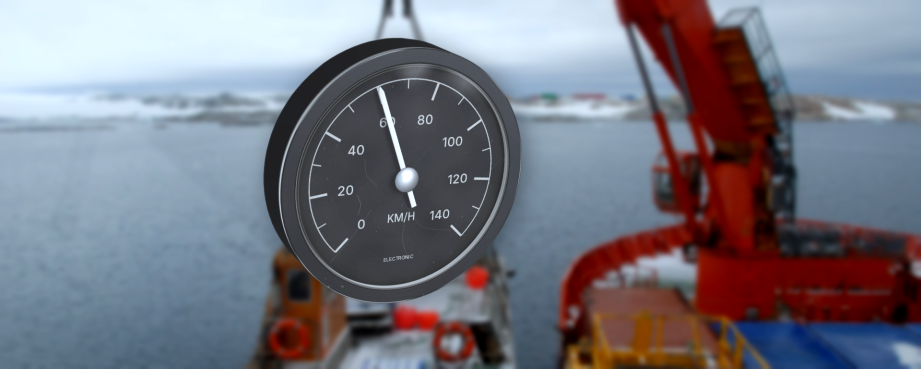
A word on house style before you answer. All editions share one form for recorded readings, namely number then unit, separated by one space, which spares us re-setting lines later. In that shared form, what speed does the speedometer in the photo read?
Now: 60 km/h
